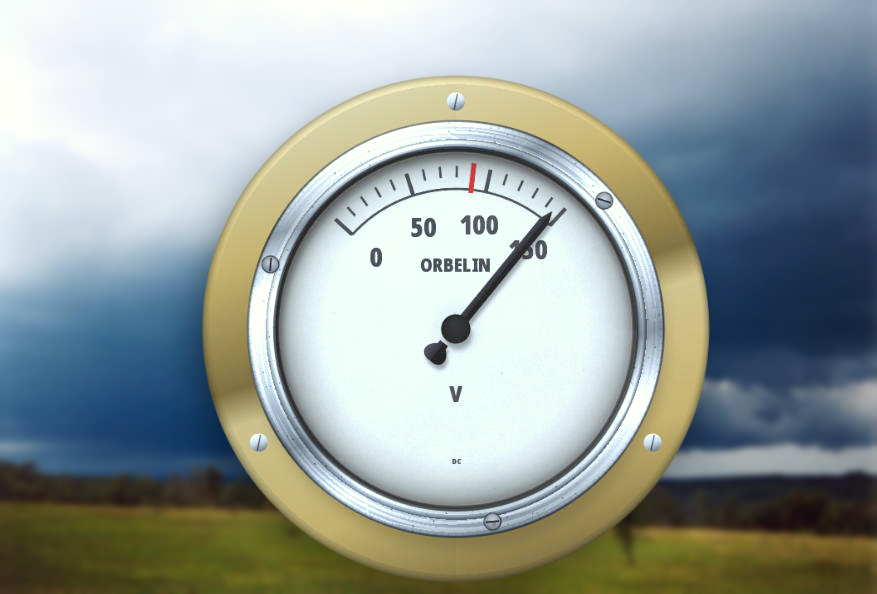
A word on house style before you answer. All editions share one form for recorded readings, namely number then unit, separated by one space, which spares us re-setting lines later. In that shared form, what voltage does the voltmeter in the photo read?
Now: 145 V
